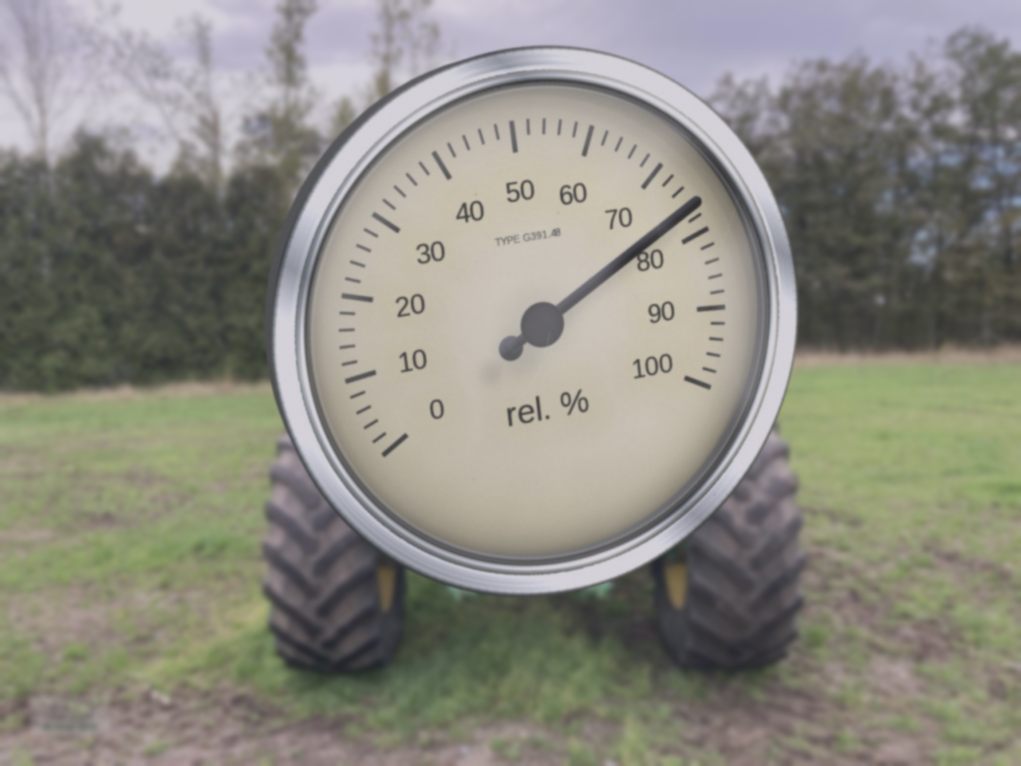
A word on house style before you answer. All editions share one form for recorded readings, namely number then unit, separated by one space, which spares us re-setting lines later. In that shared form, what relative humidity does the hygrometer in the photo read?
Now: 76 %
